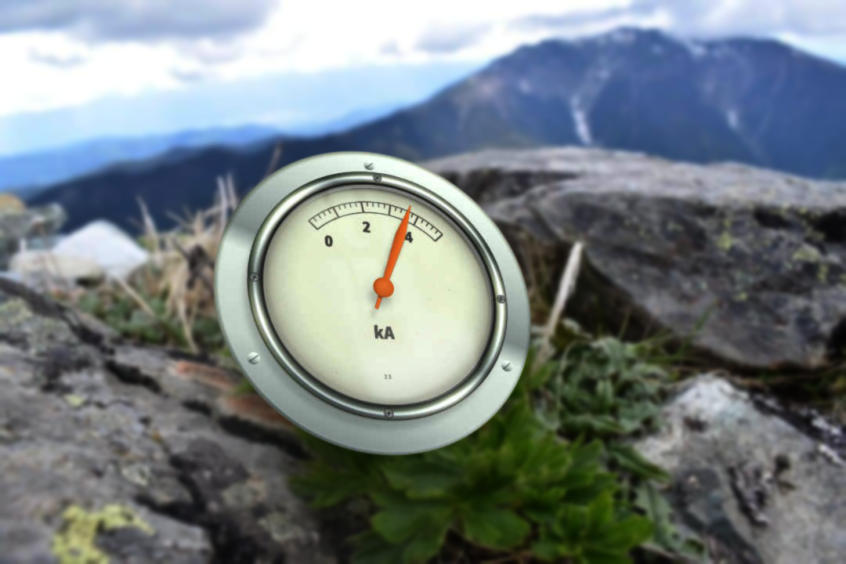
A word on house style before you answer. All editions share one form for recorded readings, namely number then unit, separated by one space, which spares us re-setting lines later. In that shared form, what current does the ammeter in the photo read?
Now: 3.6 kA
